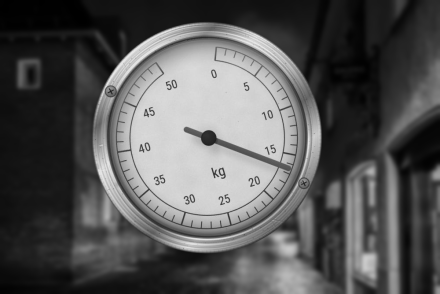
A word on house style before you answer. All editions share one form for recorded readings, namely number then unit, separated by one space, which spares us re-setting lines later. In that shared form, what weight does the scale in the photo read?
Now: 16.5 kg
